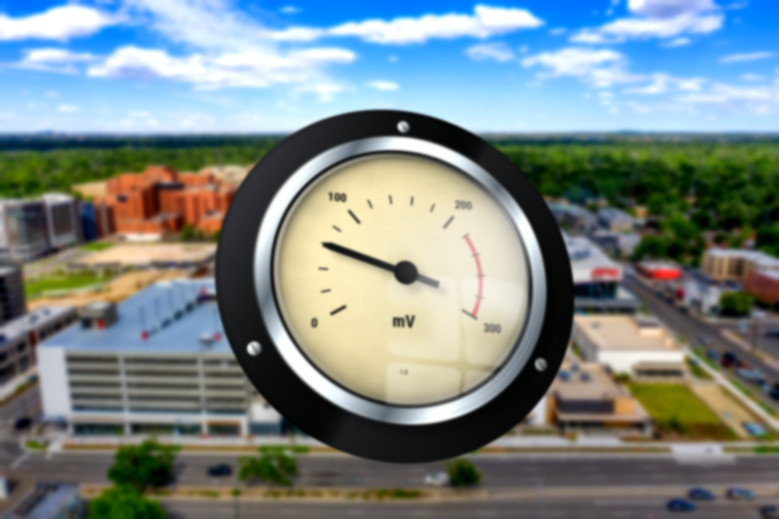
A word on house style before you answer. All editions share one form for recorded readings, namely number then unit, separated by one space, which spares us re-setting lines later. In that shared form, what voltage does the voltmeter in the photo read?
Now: 60 mV
